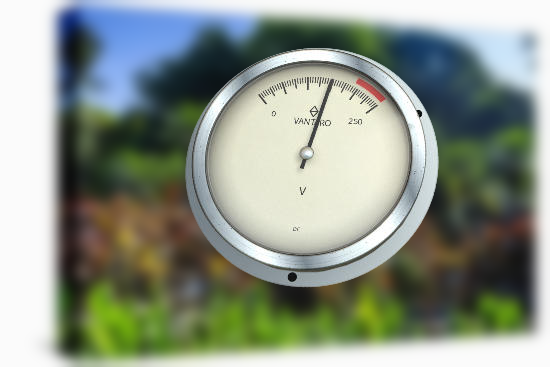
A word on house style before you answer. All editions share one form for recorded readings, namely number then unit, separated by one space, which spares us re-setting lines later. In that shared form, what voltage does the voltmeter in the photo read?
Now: 150 V
